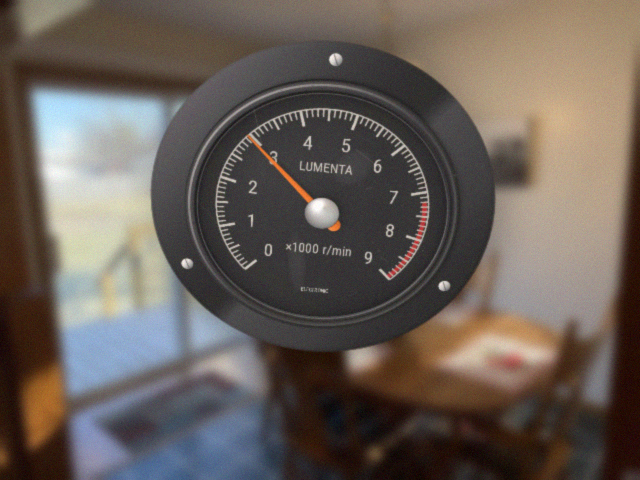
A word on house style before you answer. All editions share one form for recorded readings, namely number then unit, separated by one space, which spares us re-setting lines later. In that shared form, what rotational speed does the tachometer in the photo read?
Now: 3000 rpm
